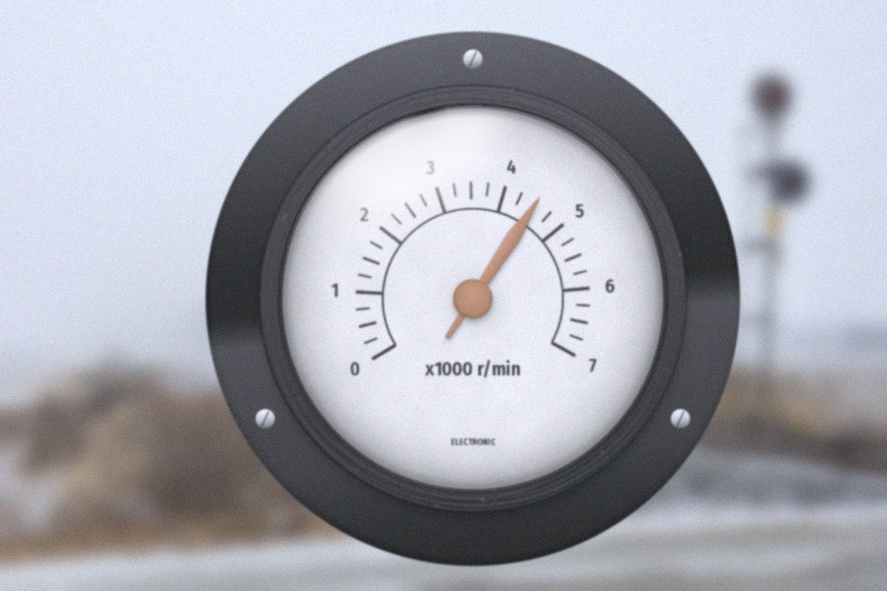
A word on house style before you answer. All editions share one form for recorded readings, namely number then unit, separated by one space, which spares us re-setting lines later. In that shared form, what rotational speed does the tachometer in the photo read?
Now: 4500 rpm
